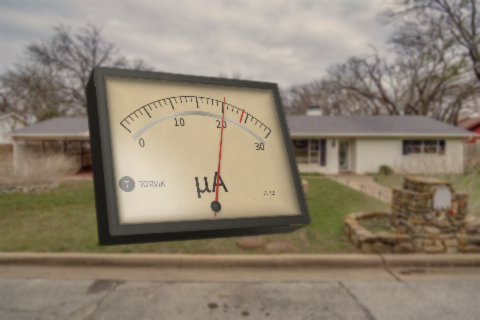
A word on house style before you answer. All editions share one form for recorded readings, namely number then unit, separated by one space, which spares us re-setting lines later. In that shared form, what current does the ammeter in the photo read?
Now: 20 µA
